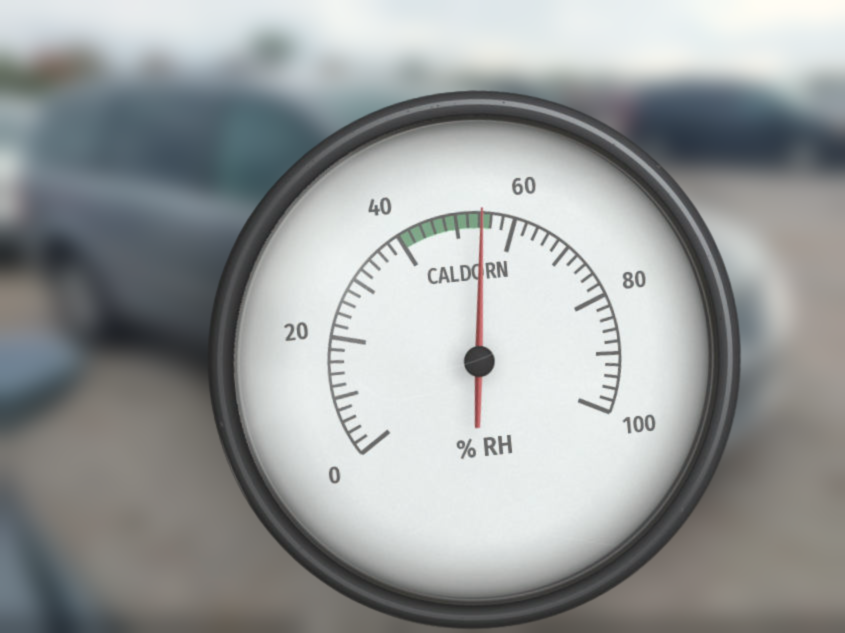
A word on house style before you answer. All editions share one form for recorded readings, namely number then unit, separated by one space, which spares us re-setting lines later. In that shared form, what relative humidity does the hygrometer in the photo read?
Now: 54 %
